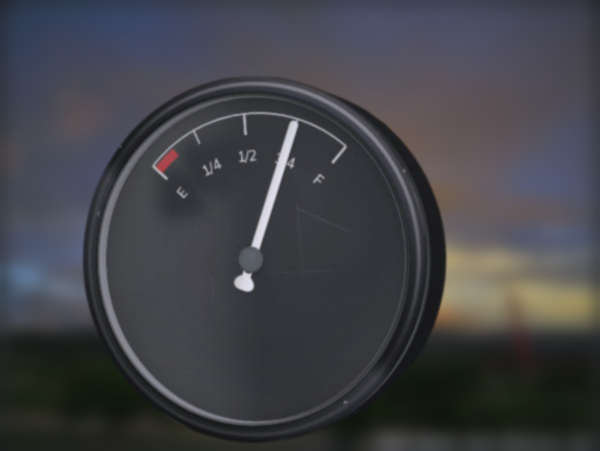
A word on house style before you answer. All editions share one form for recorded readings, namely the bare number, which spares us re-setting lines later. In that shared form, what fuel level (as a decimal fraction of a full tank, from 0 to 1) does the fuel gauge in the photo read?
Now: 0.75
